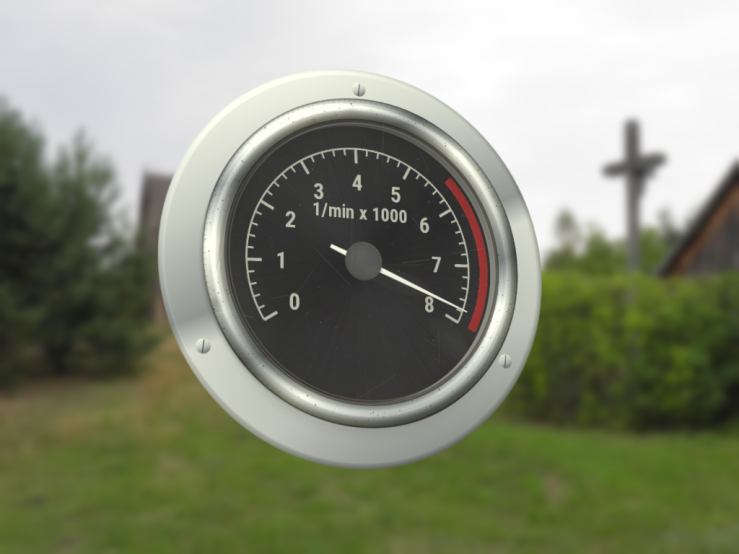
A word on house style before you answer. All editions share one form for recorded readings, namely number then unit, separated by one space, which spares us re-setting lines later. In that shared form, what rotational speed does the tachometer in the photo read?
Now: 7800 rpm
